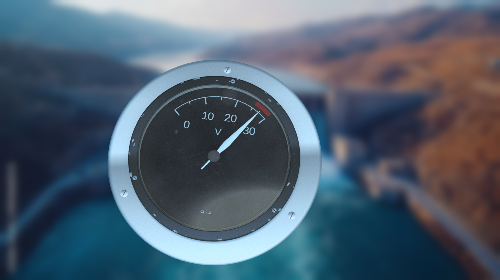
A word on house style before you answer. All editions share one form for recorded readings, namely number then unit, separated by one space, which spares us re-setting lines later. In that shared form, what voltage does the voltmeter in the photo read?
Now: 27.5 V
